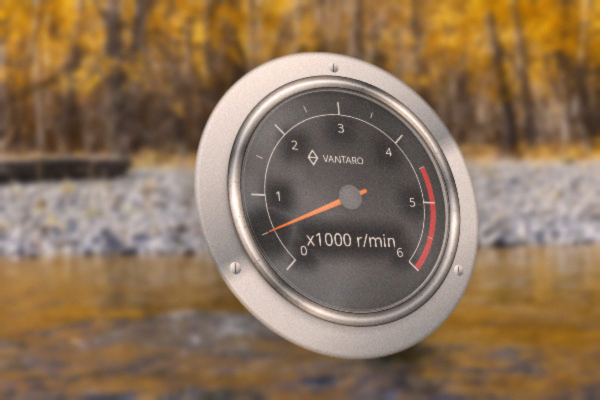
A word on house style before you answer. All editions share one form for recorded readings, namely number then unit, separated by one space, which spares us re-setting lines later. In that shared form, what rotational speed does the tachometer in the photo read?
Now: 500 rpm
